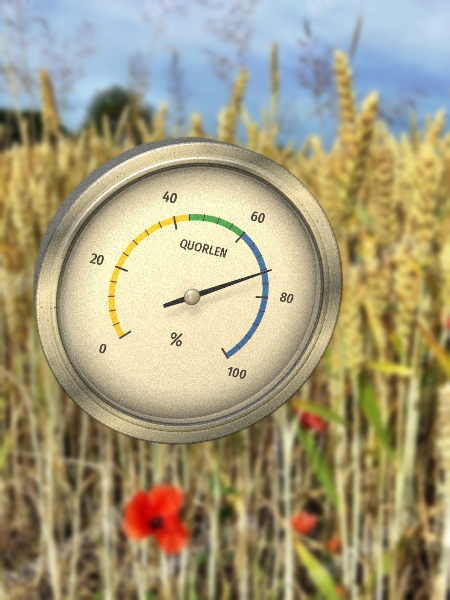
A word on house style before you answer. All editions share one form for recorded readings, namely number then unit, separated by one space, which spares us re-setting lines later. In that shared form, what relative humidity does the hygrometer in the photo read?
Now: 72 %
